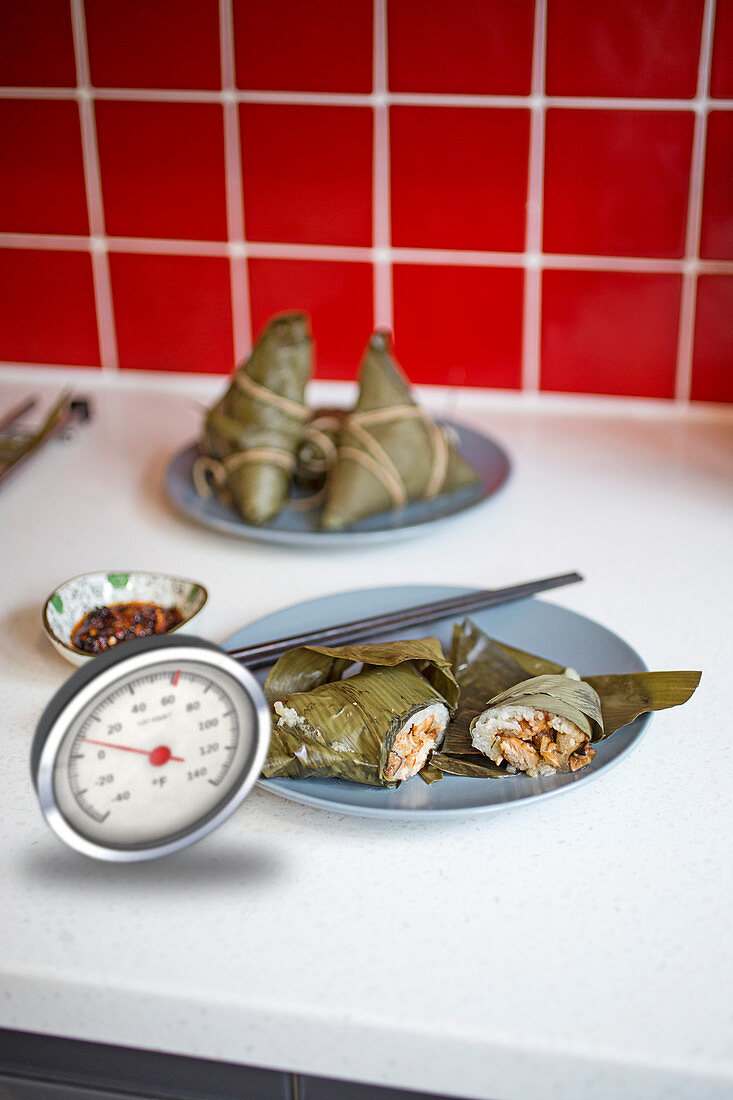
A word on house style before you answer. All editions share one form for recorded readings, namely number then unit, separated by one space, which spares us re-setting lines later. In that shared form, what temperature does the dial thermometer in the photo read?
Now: 10 °F
